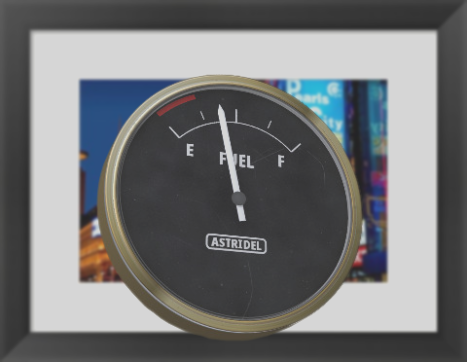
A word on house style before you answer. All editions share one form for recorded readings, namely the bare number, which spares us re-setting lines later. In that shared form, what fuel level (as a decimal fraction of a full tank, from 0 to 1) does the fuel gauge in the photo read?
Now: 0.375
